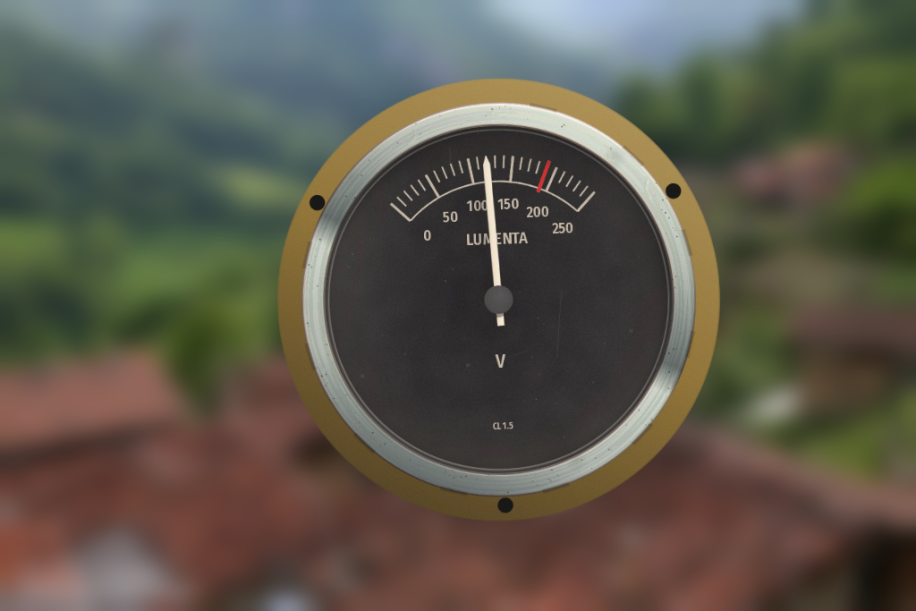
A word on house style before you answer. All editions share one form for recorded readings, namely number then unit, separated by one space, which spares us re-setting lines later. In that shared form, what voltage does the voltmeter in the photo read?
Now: 120 V
